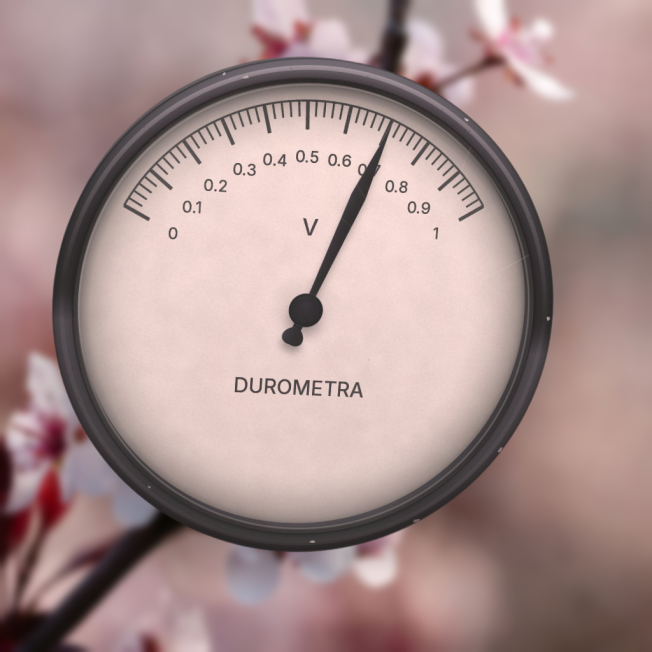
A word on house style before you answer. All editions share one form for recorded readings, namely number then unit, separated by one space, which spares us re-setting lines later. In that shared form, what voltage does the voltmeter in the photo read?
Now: 0.7 V
